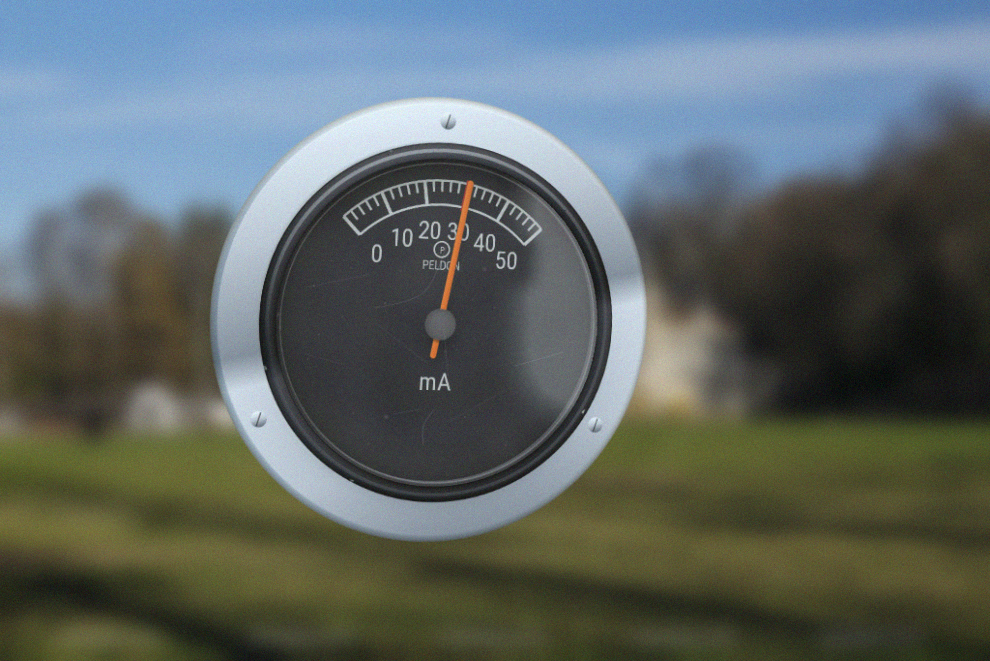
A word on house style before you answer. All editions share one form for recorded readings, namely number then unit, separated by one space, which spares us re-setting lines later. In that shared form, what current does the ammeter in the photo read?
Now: 30 mA
